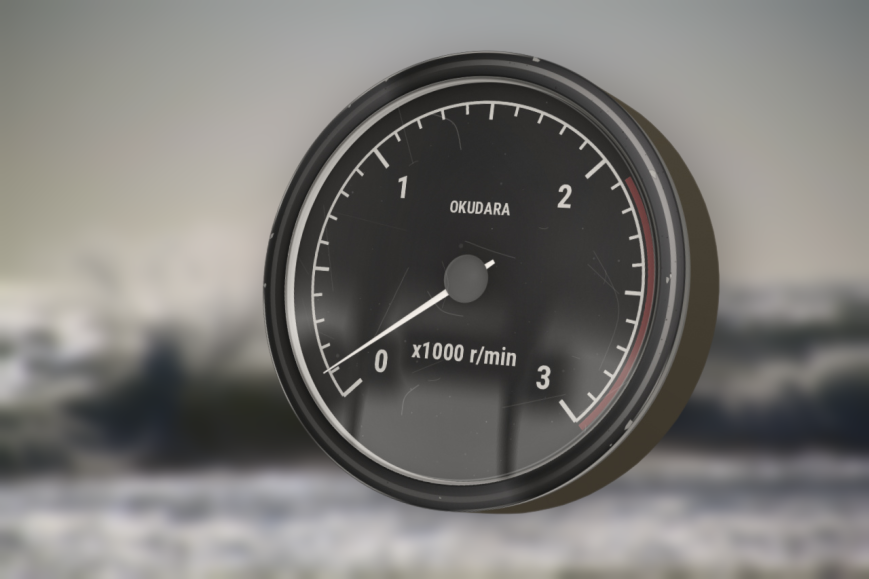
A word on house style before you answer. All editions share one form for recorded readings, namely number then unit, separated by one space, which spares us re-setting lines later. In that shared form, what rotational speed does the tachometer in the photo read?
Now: 100 rpm
